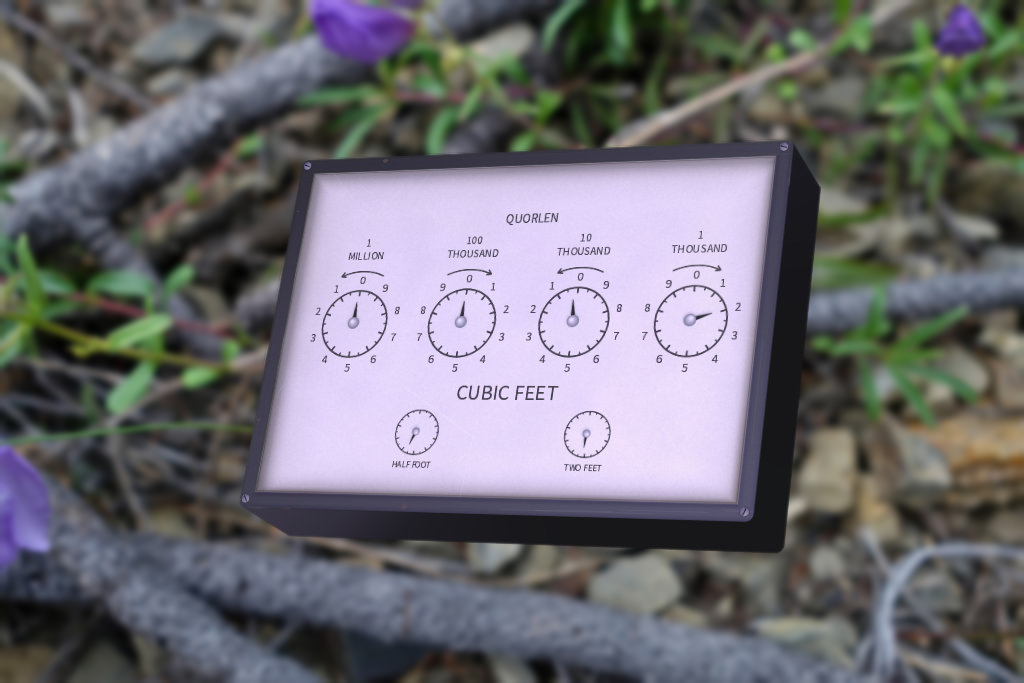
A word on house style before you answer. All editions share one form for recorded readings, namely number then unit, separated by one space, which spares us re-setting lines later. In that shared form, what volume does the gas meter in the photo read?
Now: 200 ft³
